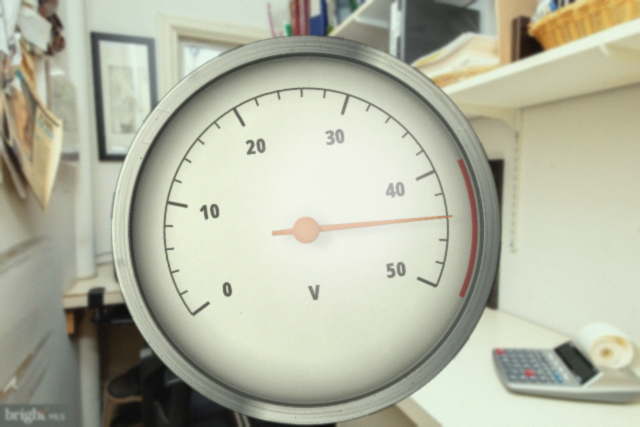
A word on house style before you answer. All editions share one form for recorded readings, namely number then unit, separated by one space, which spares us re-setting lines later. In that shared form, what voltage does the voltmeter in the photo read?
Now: 44 V
